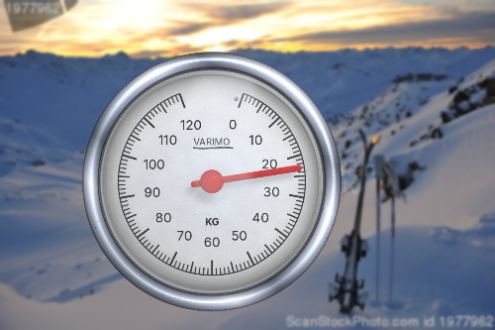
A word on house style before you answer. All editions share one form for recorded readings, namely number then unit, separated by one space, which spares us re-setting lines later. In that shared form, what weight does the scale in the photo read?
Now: 23 kg
